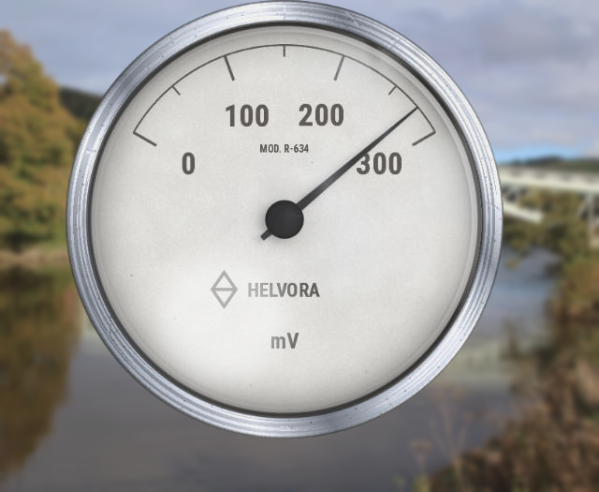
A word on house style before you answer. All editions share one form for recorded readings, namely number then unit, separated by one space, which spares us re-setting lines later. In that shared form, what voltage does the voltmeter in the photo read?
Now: 275 mV
